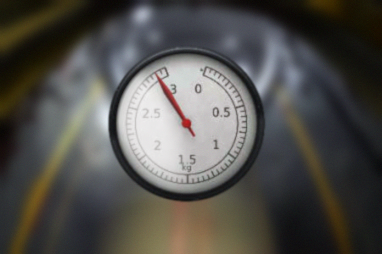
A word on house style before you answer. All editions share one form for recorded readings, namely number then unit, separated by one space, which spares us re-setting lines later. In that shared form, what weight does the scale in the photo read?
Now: 2.9 kg
